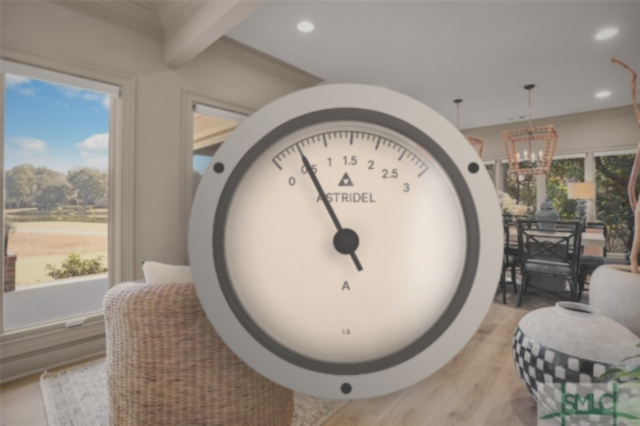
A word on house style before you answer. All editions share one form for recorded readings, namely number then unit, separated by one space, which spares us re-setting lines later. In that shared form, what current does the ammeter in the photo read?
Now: 0.5 A
